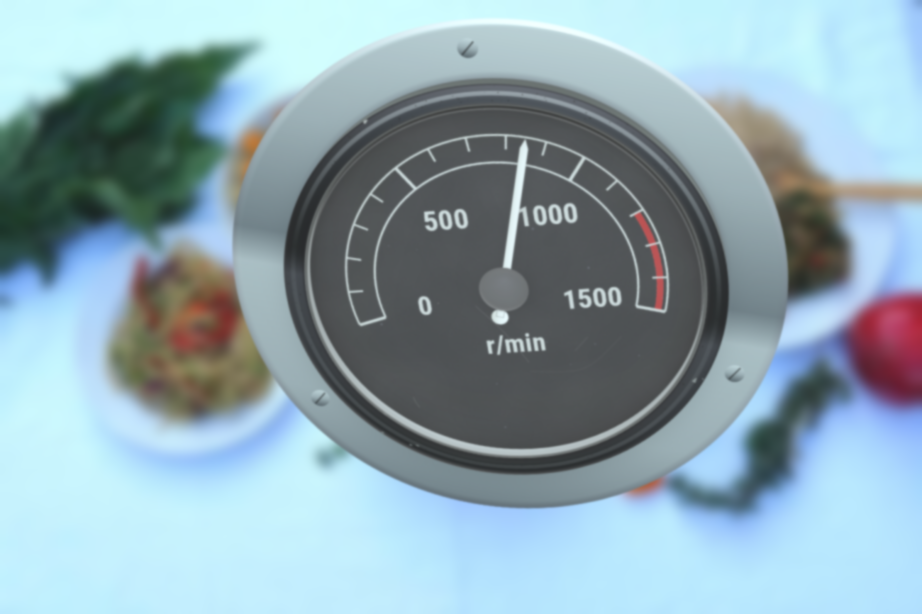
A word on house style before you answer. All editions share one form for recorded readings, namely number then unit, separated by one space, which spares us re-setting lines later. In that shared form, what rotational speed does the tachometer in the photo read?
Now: 850 rpm
